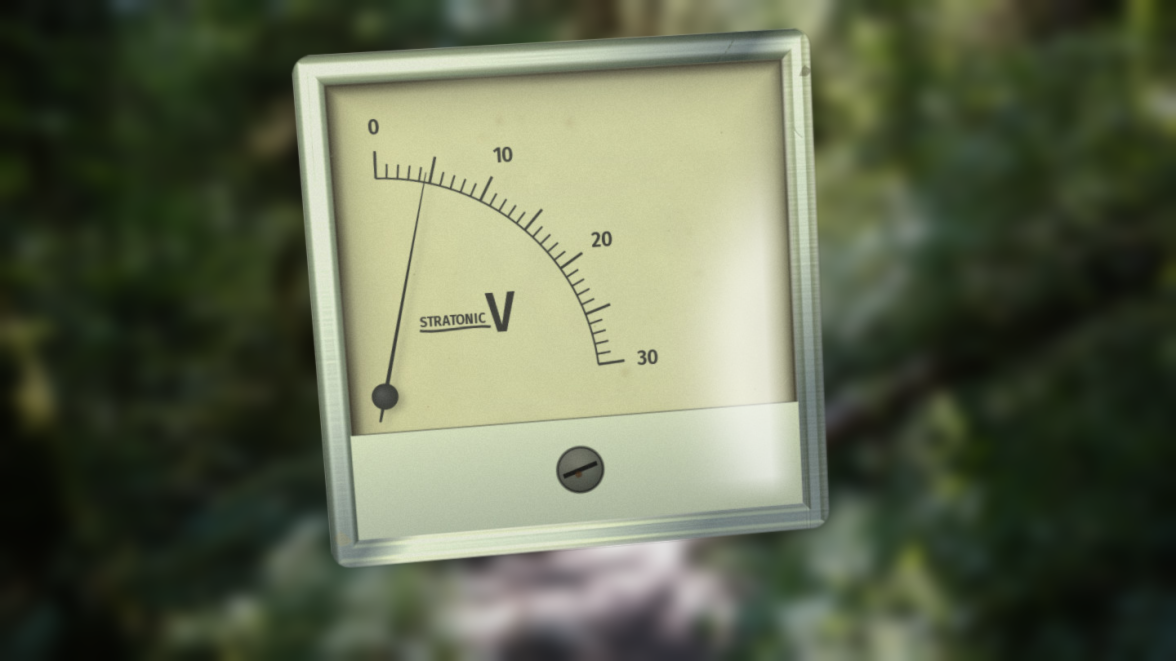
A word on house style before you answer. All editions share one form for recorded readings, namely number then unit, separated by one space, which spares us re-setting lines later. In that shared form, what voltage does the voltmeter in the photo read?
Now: 4.5 V
